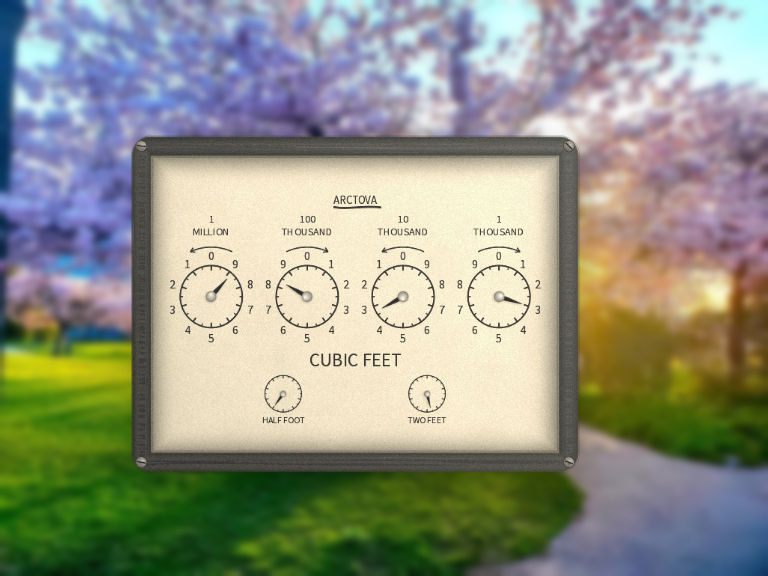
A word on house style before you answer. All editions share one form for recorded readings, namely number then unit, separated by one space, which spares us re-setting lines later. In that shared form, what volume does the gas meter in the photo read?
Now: 883300 ft³
